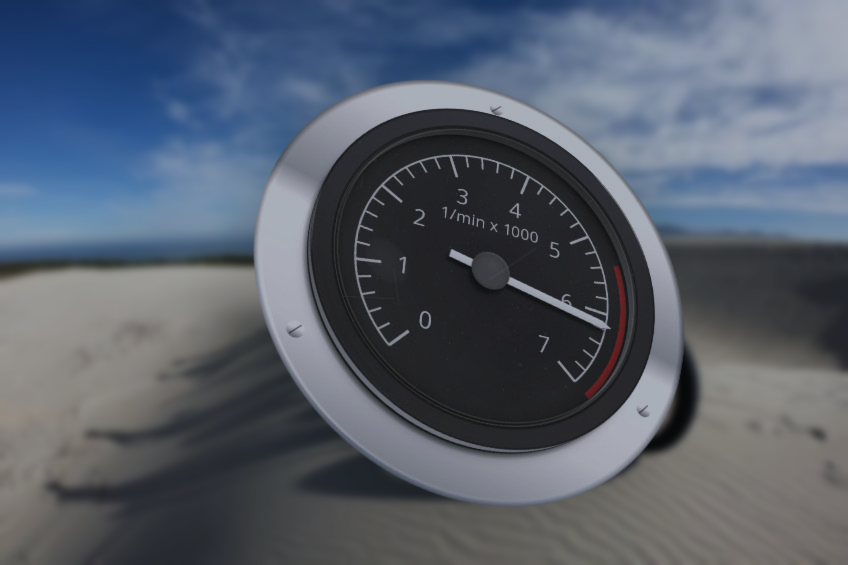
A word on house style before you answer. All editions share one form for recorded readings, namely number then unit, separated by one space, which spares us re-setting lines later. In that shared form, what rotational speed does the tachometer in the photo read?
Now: 6200 rpm
